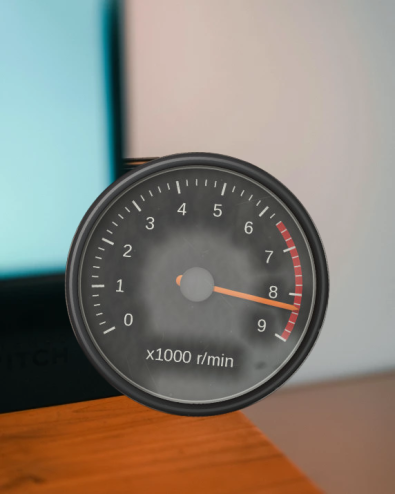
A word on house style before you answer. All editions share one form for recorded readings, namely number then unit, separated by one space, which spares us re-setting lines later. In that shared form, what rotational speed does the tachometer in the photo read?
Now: 8300 rpm
